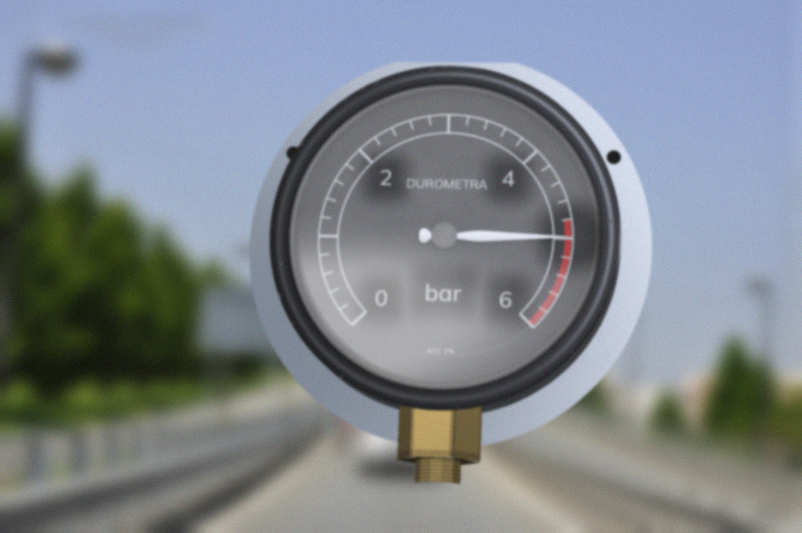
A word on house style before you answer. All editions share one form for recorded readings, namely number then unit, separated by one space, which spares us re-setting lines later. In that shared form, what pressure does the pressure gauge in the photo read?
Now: 5 bar
